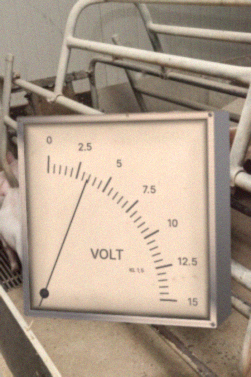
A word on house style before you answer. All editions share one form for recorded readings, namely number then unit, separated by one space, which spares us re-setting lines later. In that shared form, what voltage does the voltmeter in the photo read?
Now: 3.5 V
